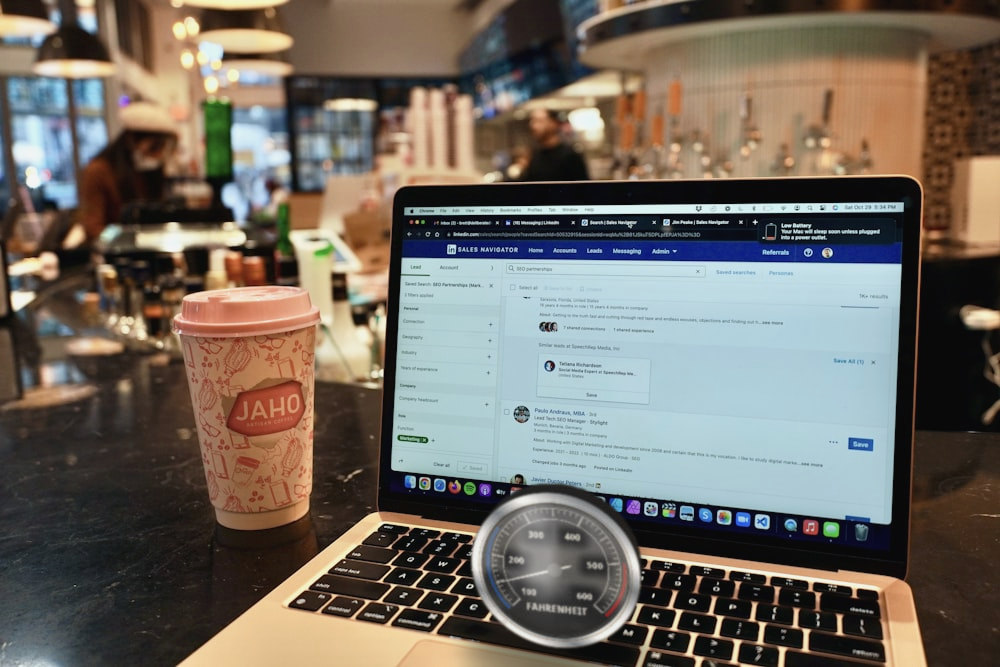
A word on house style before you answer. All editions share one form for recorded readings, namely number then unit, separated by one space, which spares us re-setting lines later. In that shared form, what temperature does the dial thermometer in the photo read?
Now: 150 °F
